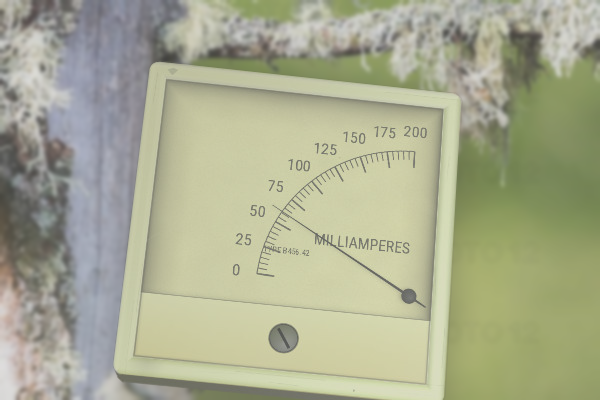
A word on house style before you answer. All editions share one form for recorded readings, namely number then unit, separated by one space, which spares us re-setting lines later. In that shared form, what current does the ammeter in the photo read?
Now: 60 mA
